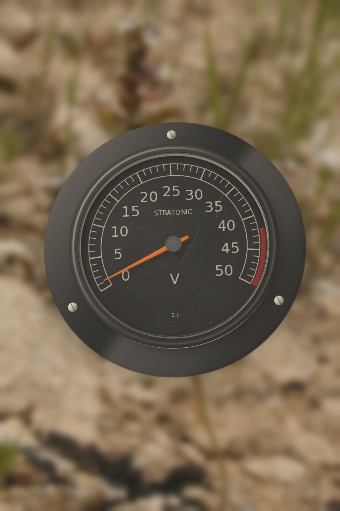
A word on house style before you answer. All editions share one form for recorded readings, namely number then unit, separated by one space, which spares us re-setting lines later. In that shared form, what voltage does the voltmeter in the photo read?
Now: 1 V
